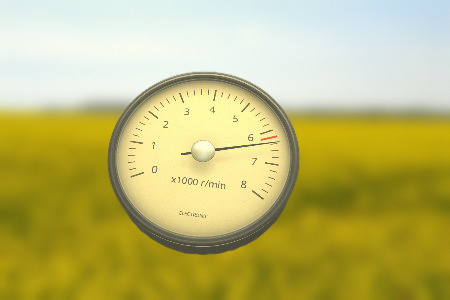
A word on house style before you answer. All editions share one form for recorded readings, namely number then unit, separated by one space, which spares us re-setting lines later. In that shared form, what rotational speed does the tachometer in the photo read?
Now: 6400 rpm
